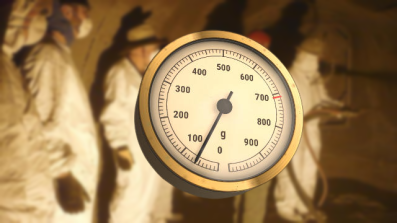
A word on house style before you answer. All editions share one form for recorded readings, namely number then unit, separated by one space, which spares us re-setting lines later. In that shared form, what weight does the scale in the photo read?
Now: 60 g
